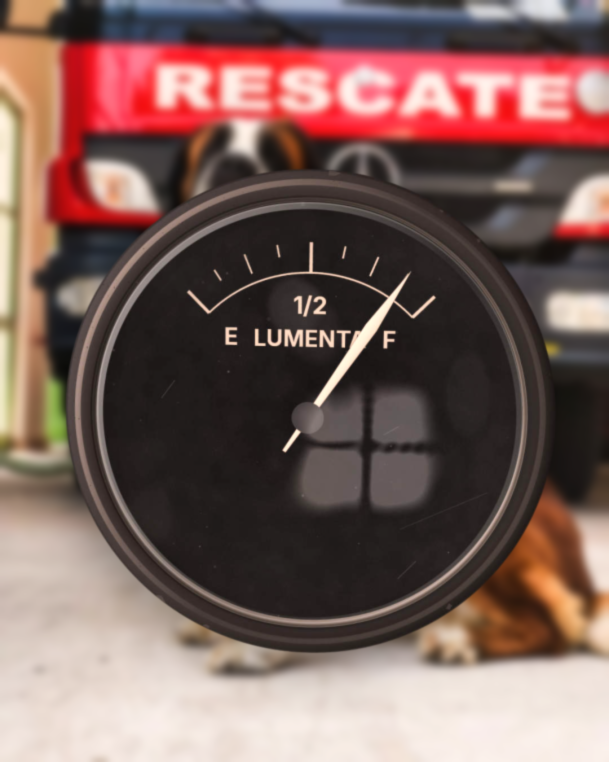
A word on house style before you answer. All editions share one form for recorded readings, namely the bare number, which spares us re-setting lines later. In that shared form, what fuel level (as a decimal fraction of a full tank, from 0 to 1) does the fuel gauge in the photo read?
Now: 0.875
